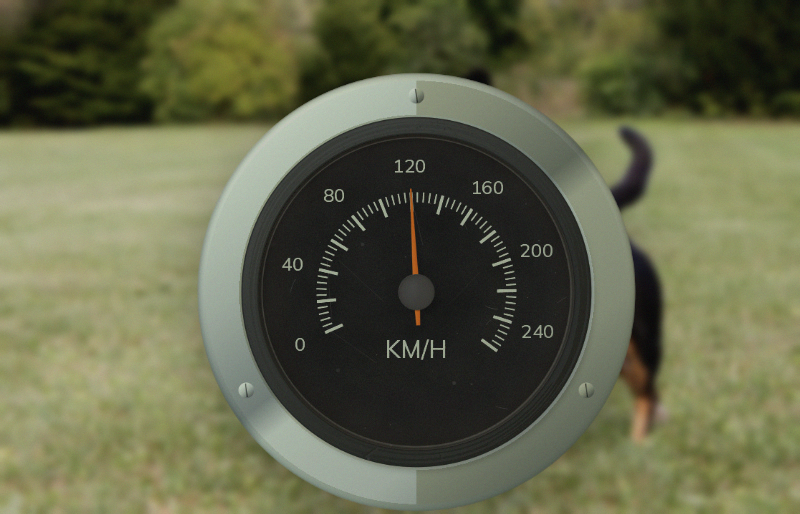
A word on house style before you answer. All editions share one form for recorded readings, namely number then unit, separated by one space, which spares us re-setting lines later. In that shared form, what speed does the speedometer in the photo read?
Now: 120 km/h
